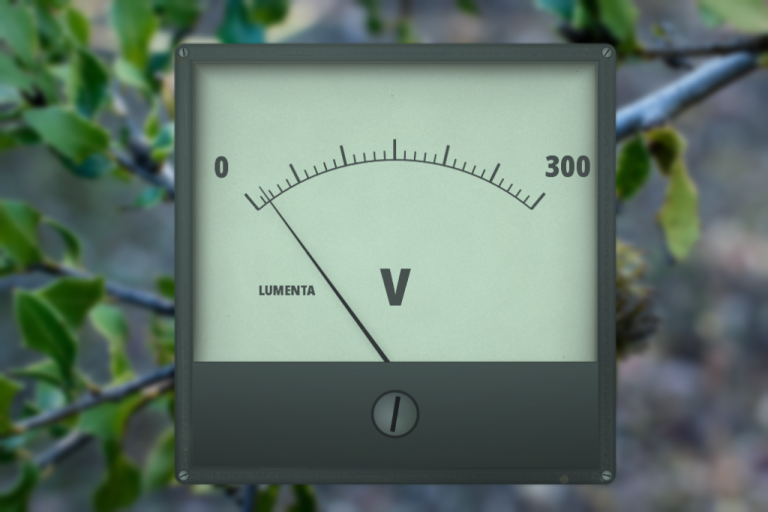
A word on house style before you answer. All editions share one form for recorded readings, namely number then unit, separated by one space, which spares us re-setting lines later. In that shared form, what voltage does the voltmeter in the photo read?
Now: 15 V
